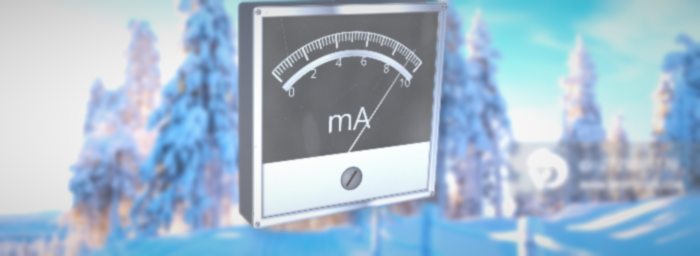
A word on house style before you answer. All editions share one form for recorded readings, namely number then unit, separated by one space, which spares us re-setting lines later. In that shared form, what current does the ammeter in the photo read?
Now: 9 mA
